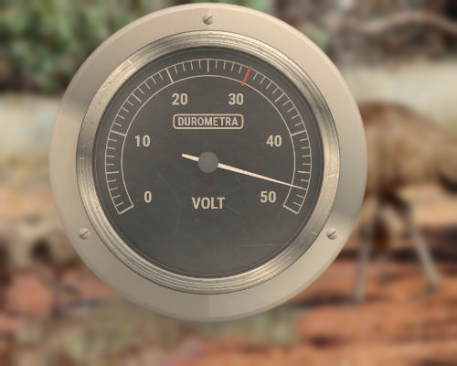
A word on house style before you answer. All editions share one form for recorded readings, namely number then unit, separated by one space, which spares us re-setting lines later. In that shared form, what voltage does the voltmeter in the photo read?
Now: 47 V
